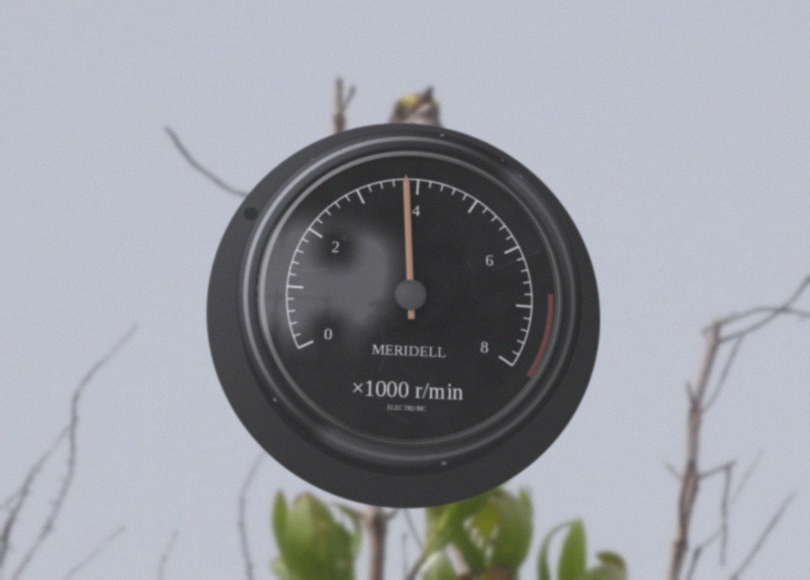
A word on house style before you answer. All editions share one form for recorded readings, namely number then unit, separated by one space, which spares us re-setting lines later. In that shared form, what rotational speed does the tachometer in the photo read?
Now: 3800 rpm
